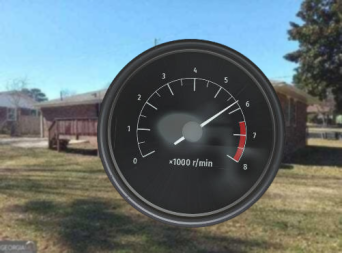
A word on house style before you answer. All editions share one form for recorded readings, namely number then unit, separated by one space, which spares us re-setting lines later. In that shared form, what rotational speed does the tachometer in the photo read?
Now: 5750 rpm
